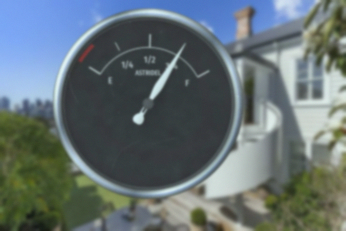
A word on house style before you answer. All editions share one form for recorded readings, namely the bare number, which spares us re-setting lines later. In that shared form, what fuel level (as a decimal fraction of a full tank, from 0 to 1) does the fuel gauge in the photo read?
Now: 0.75
